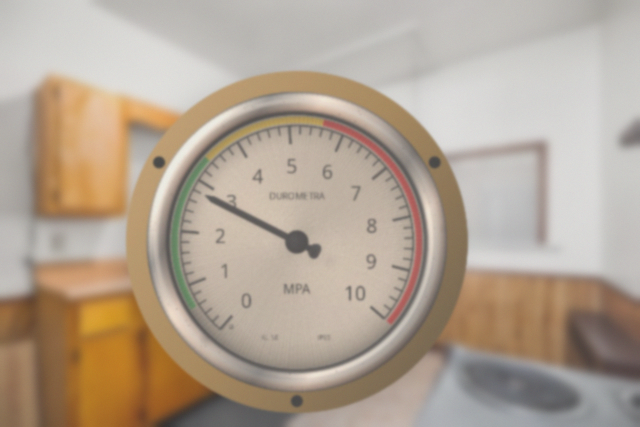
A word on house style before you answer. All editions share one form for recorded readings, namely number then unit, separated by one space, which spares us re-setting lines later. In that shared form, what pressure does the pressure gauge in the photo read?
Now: 2.8 MPa
